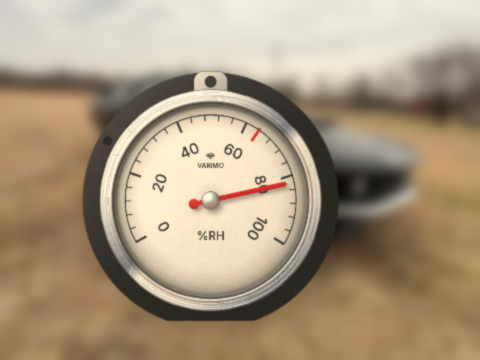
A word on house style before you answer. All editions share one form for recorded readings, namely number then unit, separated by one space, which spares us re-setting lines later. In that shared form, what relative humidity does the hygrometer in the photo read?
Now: 82 %
